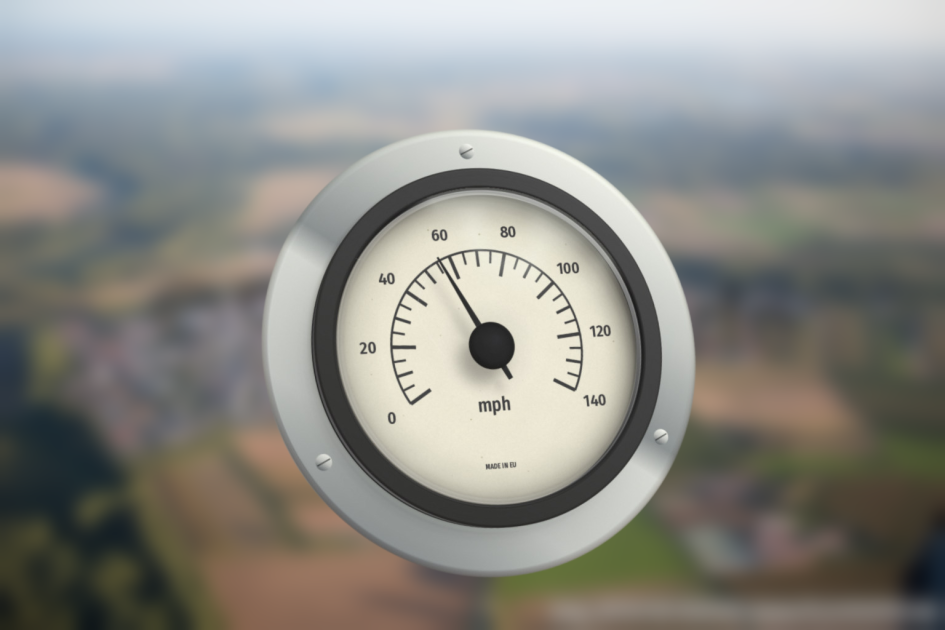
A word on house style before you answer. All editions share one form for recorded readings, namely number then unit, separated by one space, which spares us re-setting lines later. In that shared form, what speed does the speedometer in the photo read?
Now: 55 mph
